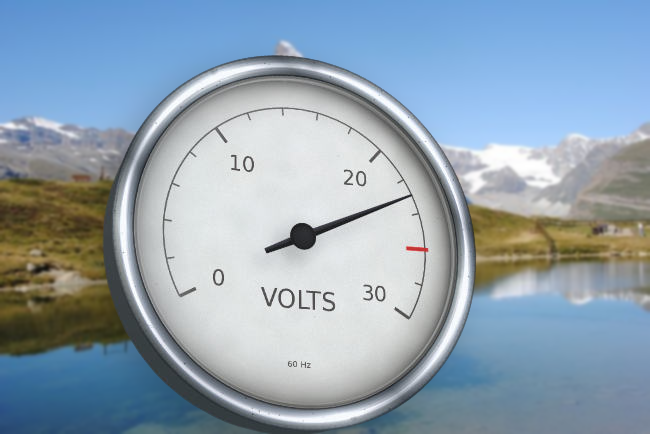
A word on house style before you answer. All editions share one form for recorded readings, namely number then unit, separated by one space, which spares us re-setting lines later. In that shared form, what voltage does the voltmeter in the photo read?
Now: 23 V
